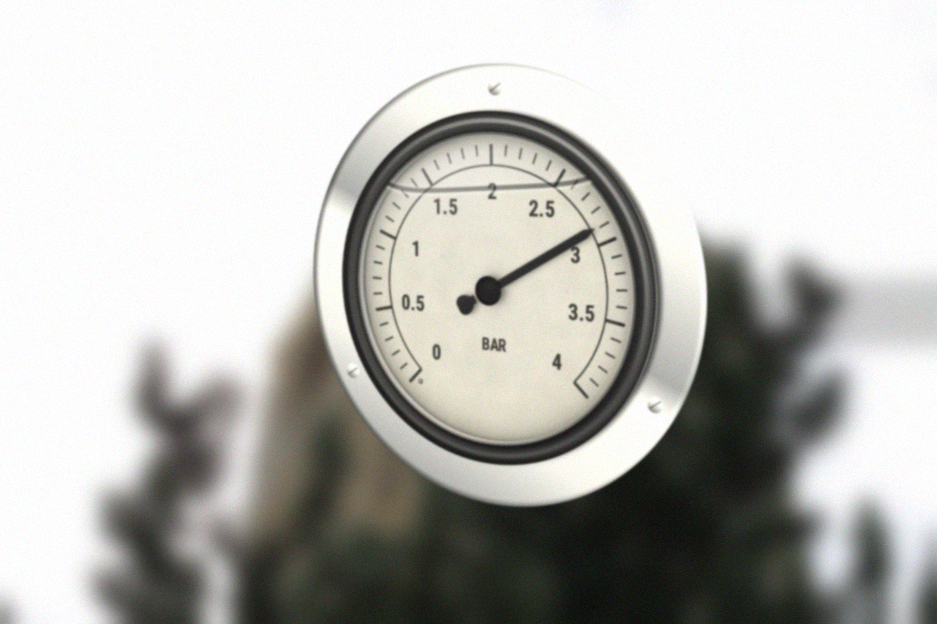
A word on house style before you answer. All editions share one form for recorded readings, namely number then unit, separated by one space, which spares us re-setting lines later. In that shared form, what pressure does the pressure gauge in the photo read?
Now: 2.9 bar
